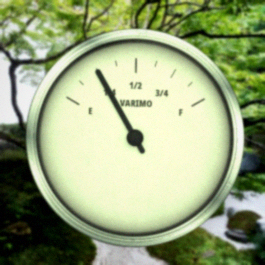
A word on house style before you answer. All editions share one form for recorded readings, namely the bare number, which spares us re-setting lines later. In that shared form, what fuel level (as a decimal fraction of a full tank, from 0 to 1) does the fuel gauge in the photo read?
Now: 0.25
